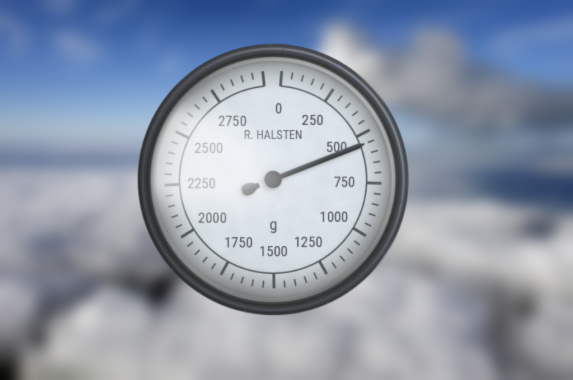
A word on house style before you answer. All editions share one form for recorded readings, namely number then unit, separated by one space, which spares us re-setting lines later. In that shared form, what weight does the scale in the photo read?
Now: 550 g
